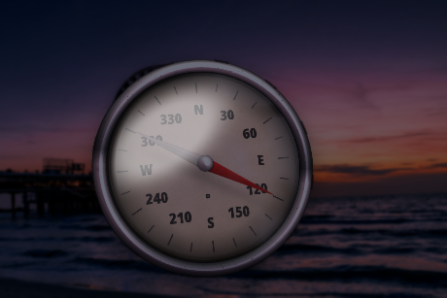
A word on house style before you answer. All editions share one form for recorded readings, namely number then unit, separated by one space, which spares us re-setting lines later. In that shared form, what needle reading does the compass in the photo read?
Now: 120 °
